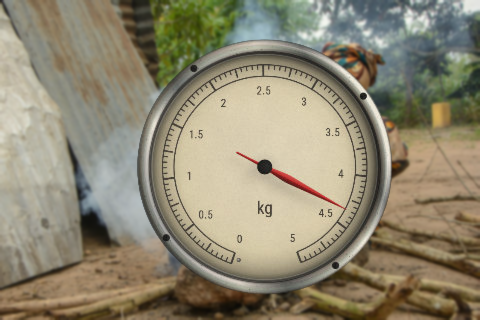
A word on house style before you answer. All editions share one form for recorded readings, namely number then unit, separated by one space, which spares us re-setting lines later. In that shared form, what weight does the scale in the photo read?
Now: 4.35 kg
